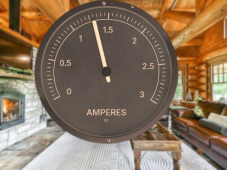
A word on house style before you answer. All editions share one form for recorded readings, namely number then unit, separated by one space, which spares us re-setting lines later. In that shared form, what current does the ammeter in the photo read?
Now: 1.3 A
